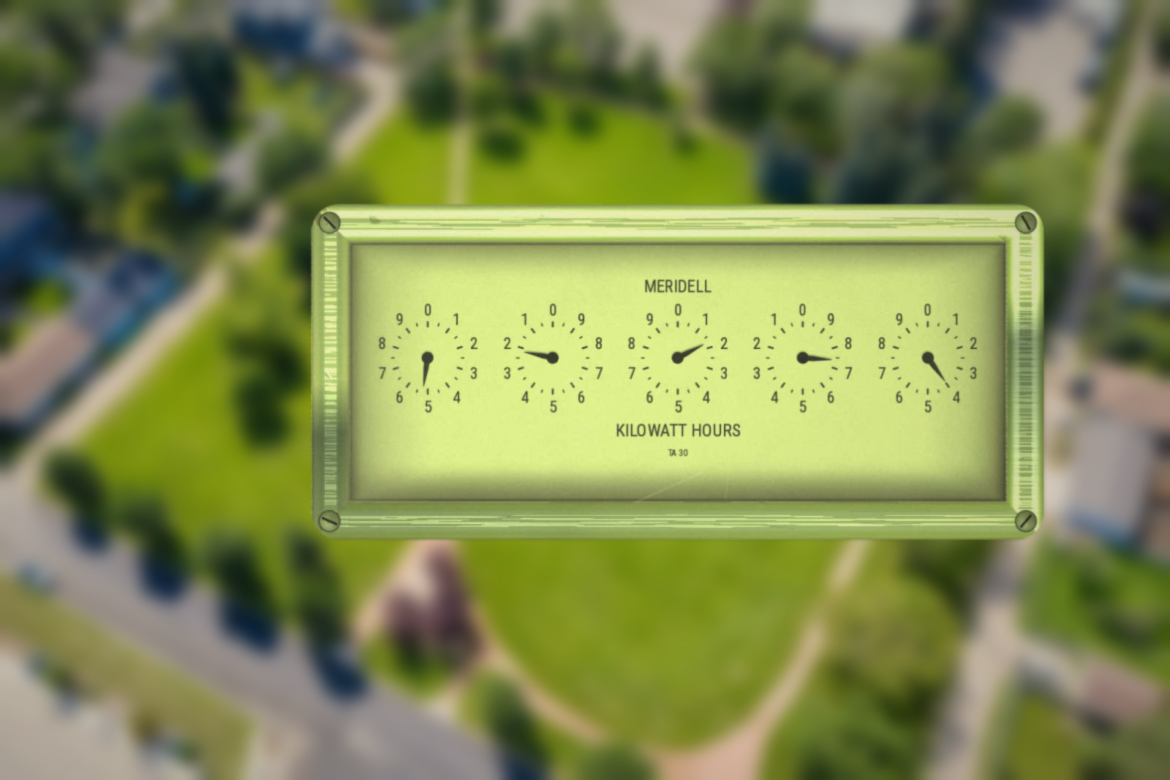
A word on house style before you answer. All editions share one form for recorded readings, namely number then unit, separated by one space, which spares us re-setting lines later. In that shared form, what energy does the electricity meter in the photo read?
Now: 52174 kWh
